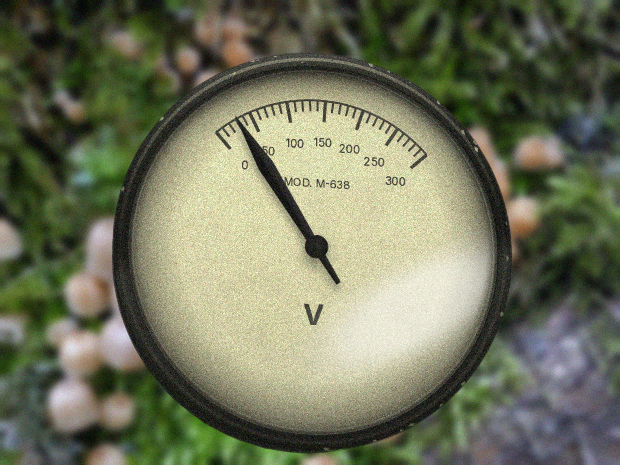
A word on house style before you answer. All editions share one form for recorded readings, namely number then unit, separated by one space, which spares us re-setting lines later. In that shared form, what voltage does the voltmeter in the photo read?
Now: 30 V
